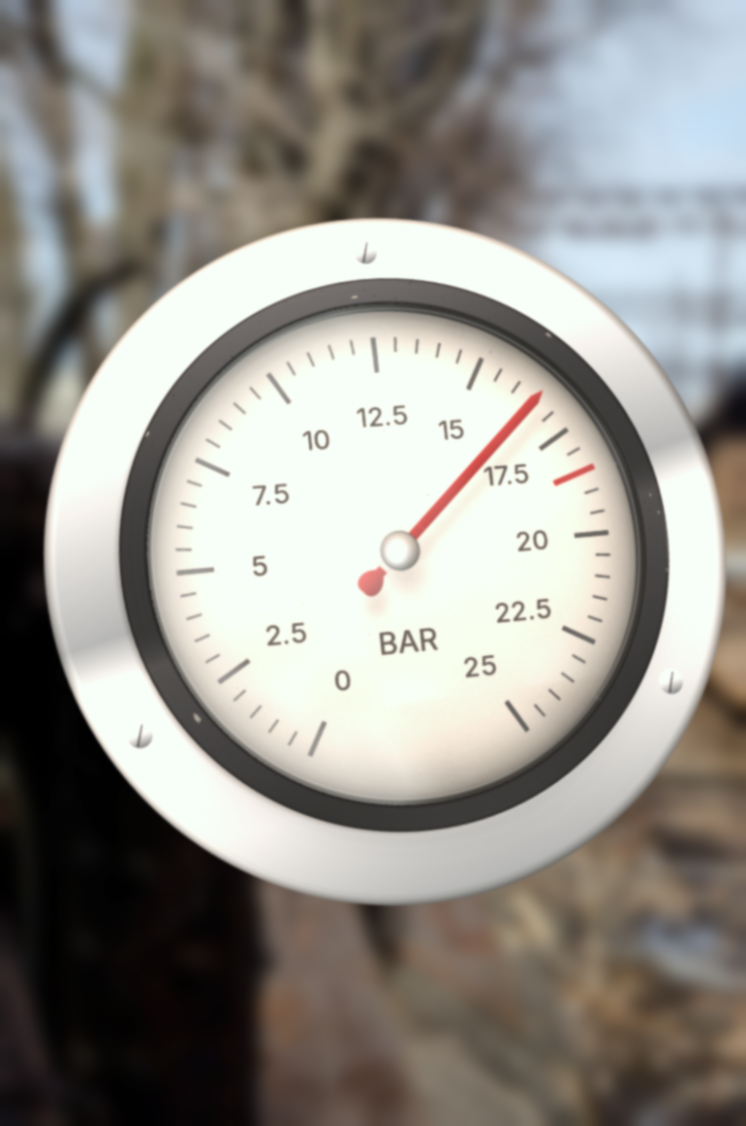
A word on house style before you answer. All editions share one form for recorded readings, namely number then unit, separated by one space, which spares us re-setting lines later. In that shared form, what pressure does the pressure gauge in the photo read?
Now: 16.5 bar
